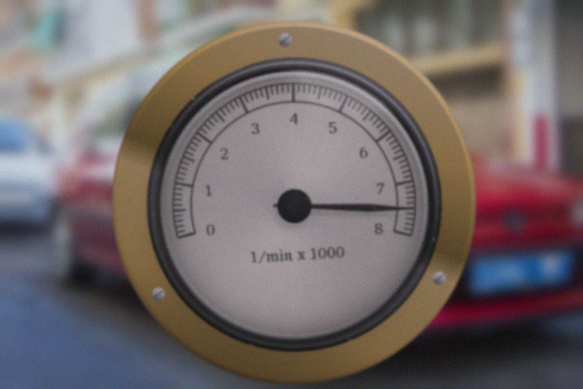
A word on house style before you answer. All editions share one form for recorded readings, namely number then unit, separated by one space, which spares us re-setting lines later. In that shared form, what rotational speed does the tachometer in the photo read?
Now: 7500 rpm
